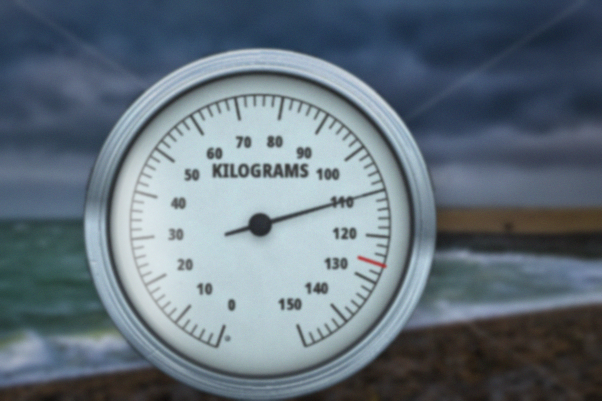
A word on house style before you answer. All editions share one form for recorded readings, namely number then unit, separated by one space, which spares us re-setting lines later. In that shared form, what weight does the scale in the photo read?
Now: 110 kg
